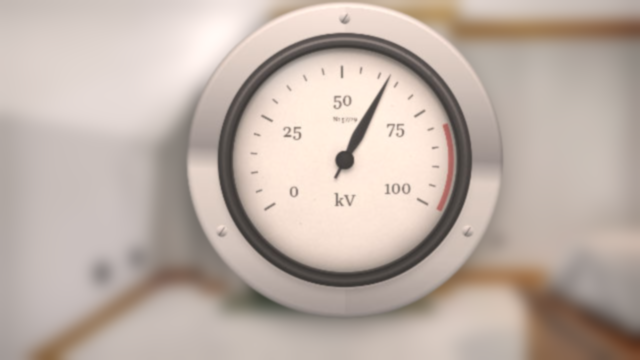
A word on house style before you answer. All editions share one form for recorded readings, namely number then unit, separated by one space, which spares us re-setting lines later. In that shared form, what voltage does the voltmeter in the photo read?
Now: 62.5 kV
